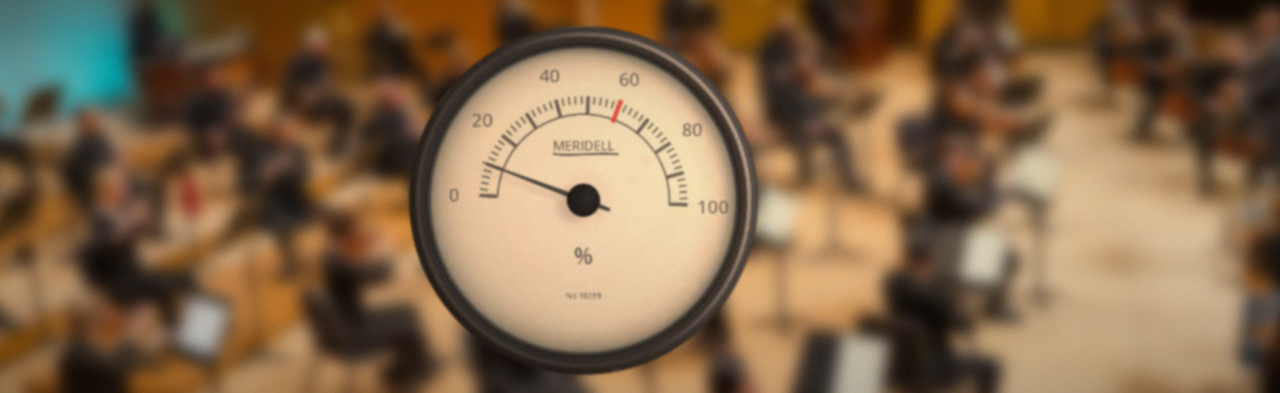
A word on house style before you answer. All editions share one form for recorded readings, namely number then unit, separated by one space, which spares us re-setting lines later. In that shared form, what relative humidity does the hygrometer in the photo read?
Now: 10 %
